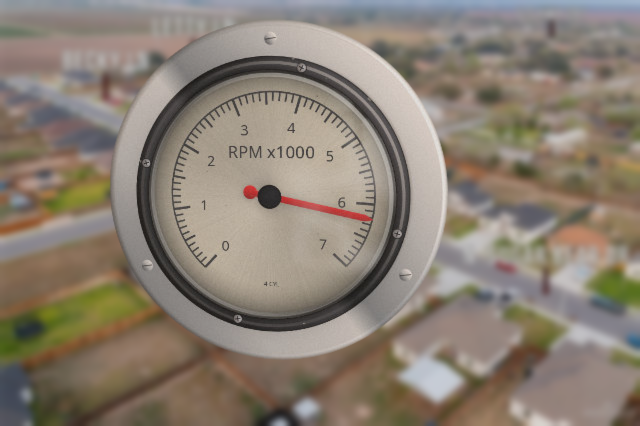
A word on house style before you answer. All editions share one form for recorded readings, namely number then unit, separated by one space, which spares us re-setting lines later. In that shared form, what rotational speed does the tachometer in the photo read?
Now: 6200 rpm
